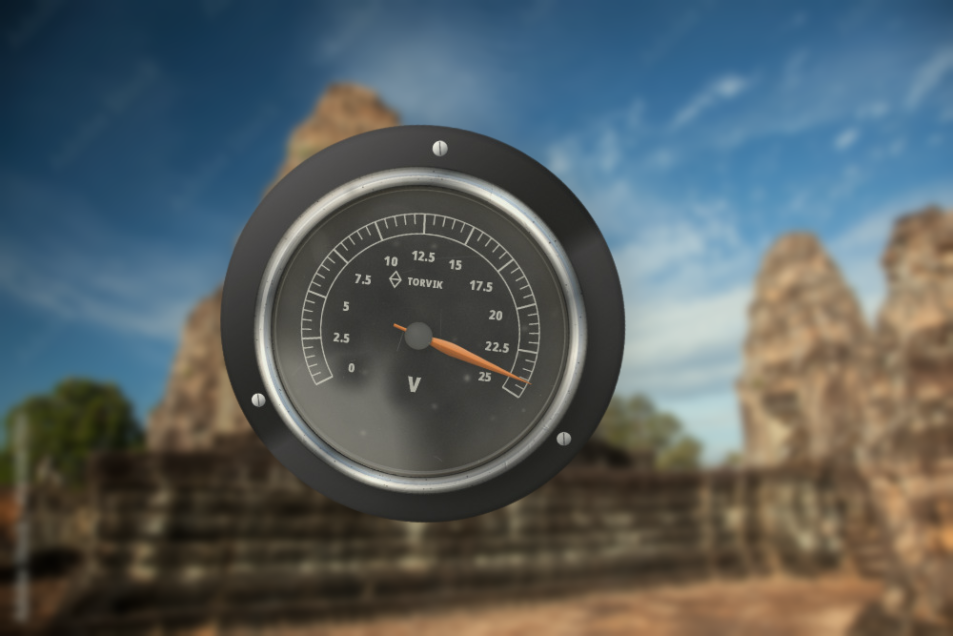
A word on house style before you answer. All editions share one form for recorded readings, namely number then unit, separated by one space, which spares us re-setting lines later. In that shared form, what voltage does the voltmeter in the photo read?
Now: 24 V
